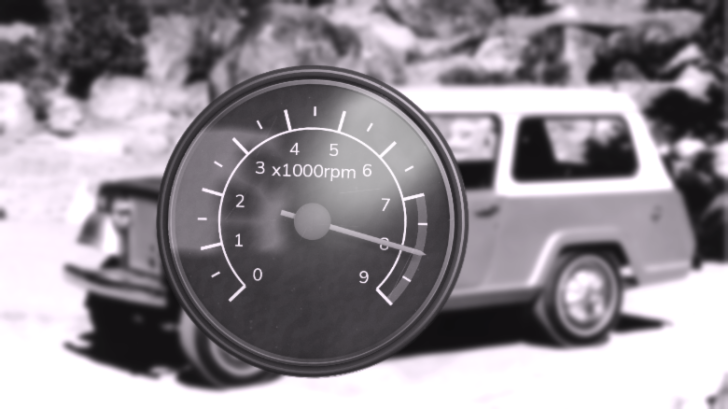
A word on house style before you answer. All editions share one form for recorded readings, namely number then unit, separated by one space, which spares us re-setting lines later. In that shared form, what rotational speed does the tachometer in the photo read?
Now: 8000 rpm
